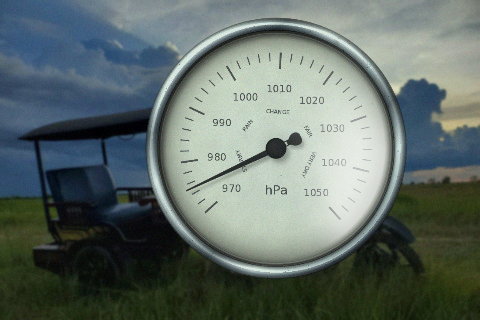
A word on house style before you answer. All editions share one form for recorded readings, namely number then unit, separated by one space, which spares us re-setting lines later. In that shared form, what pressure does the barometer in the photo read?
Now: 975 hPa
